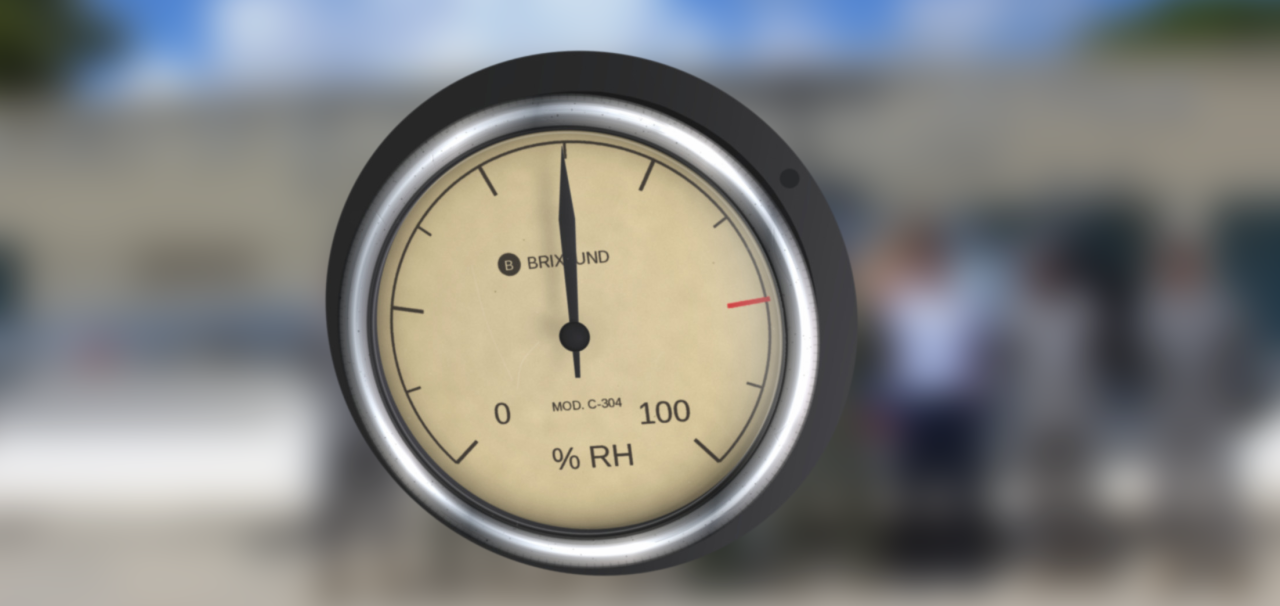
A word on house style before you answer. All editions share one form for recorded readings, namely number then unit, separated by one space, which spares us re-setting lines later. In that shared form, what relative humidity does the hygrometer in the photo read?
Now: 50 %
